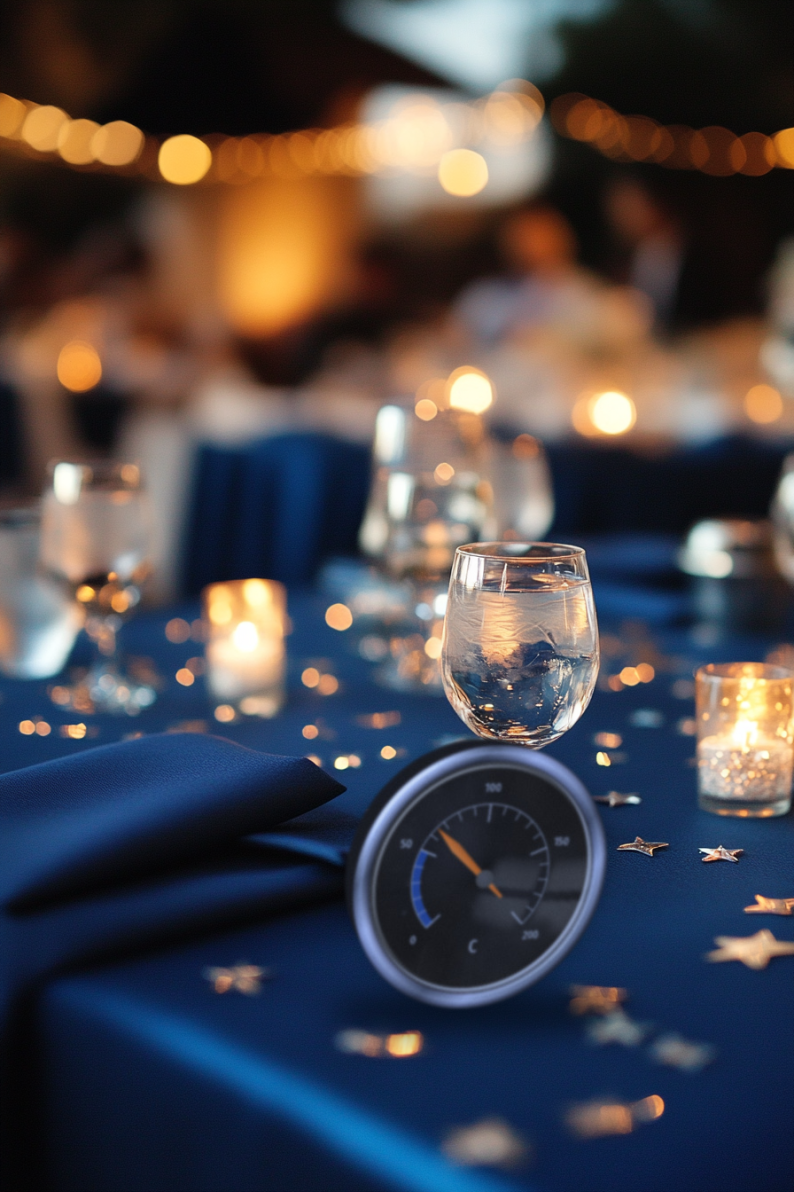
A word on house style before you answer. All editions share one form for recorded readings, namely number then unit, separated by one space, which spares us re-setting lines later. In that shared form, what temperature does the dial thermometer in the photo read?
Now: 65 °C
